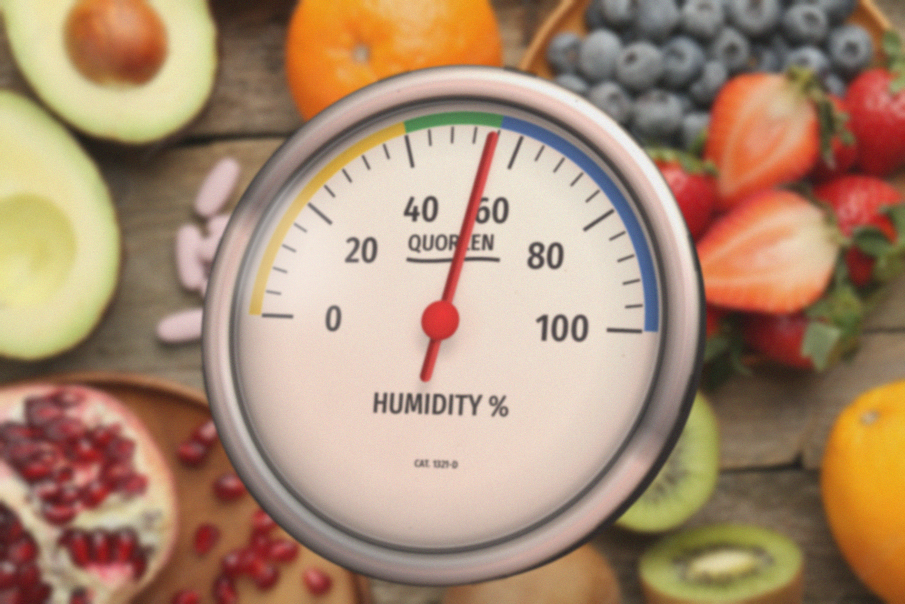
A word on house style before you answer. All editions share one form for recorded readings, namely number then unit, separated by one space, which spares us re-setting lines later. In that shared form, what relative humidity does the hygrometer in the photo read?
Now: 56 %
